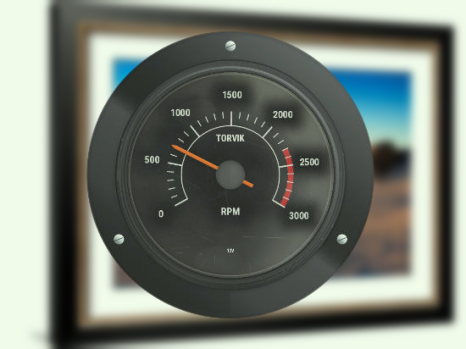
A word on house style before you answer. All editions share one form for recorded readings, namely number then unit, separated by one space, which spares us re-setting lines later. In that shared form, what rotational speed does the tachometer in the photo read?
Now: 700 rpm
